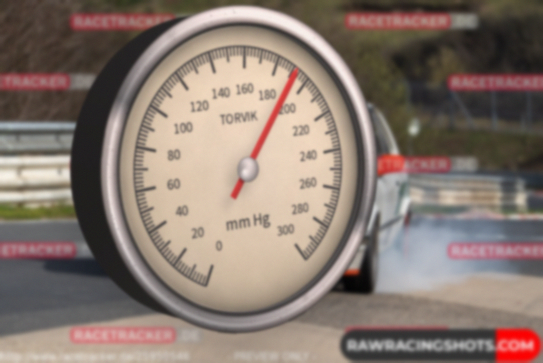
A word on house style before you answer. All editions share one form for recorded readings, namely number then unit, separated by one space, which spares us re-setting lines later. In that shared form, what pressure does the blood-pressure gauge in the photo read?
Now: 190 mmHg
